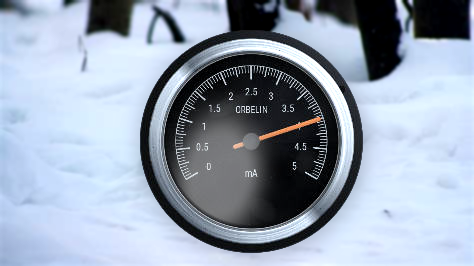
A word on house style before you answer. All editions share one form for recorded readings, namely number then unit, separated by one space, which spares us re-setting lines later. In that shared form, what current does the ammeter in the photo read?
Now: 4 mA
